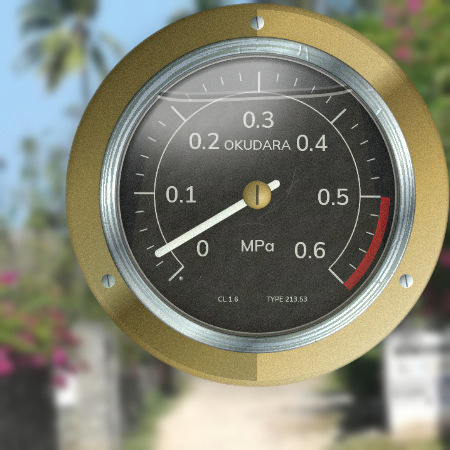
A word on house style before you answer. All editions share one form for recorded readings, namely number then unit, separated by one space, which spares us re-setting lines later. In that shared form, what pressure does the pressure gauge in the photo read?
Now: 0.03 MPa
